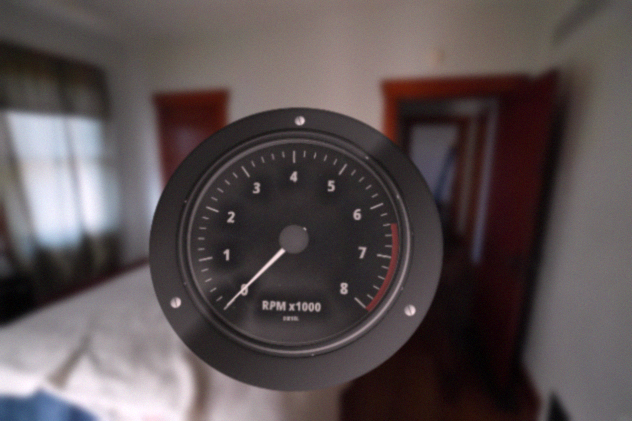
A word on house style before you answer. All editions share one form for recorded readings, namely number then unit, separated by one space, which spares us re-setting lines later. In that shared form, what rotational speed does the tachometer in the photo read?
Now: 0 rpm
